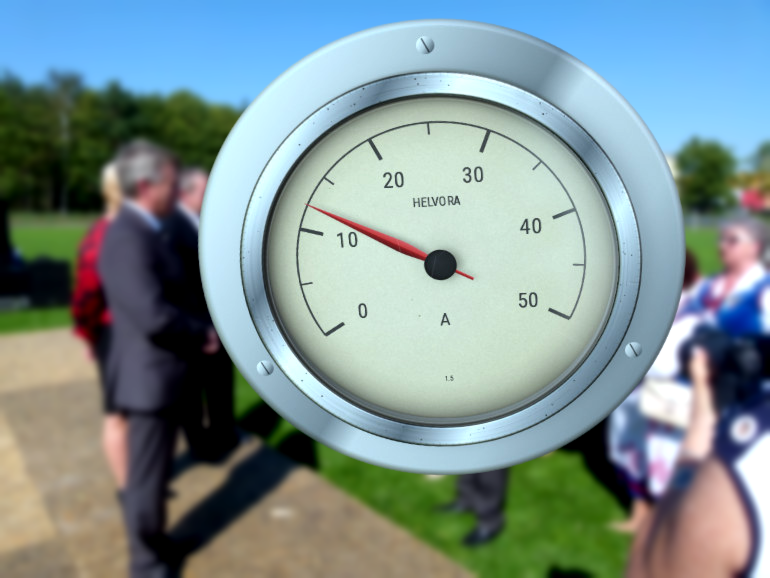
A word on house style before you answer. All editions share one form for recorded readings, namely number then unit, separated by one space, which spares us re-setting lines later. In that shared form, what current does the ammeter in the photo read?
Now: 12.5 A
